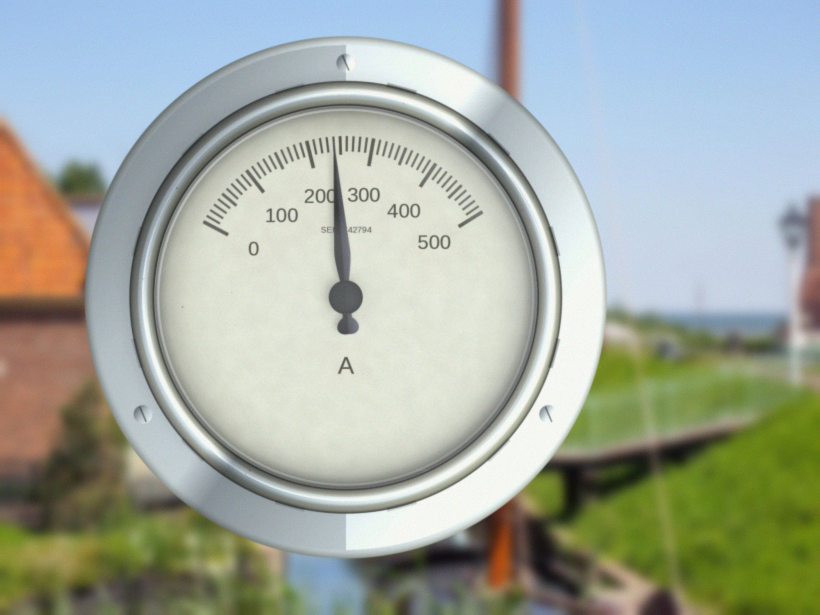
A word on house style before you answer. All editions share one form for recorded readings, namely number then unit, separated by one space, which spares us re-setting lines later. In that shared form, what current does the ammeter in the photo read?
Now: 240 A
